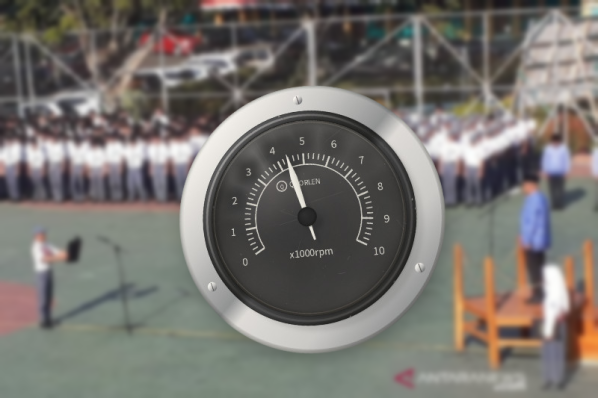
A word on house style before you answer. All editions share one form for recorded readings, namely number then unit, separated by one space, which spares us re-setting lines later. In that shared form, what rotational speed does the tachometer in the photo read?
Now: 4400 rpm
